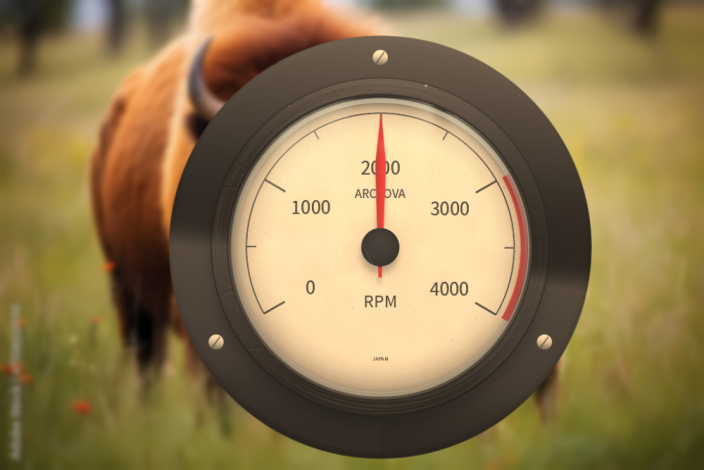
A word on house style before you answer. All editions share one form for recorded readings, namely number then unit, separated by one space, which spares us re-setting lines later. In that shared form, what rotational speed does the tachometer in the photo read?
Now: 2000 rpm
